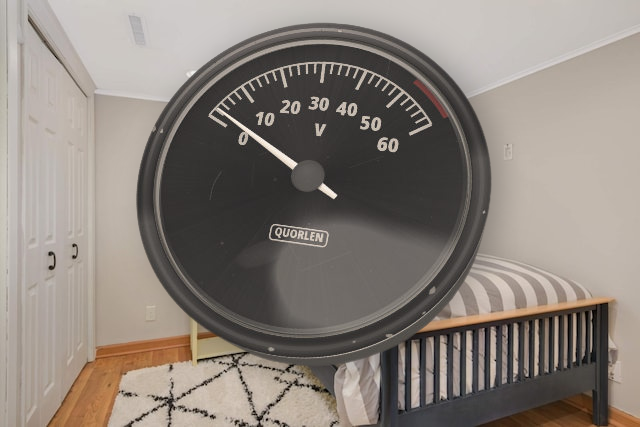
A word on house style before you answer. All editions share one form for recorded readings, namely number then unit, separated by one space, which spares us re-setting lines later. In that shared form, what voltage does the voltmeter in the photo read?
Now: 2 V
